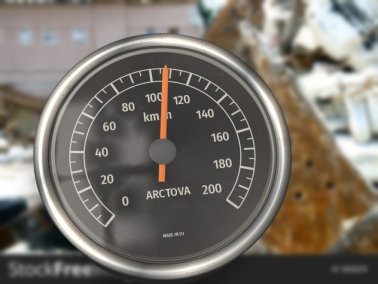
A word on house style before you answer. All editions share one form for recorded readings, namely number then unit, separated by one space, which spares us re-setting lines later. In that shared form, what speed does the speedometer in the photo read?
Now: 107.5 km/h
